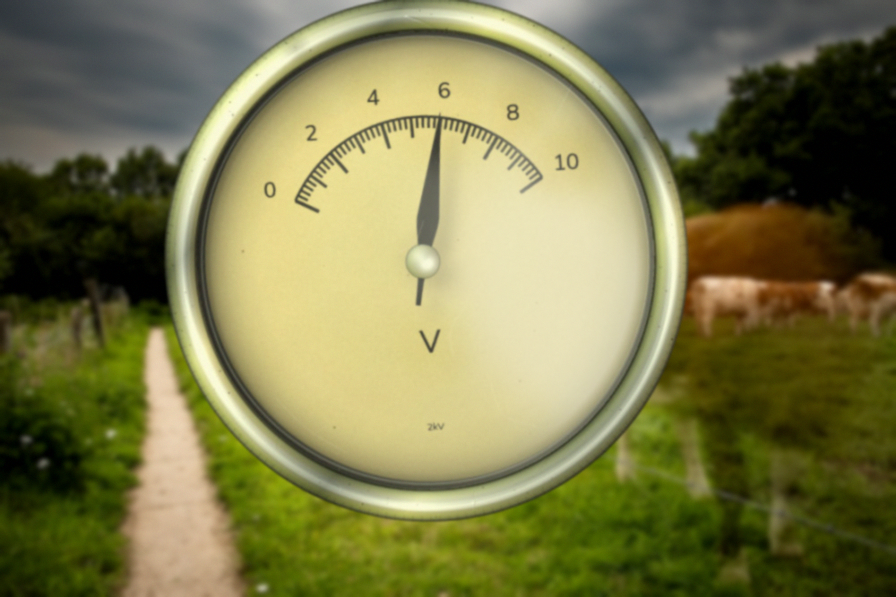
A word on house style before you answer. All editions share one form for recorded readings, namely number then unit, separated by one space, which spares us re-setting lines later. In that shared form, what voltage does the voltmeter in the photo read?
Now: 6 V
